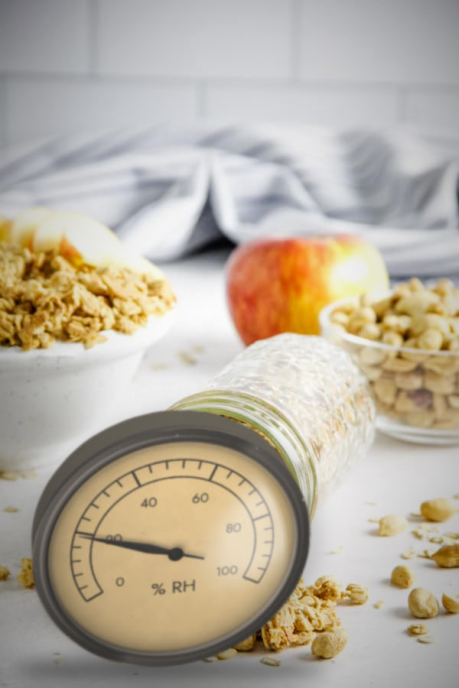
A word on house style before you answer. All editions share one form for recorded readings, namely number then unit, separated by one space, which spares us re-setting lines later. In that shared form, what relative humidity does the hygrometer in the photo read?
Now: 20 %
